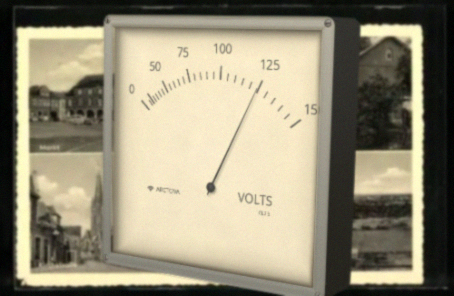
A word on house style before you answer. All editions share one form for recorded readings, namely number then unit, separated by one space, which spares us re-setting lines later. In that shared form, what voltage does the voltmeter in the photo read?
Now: 125 V
